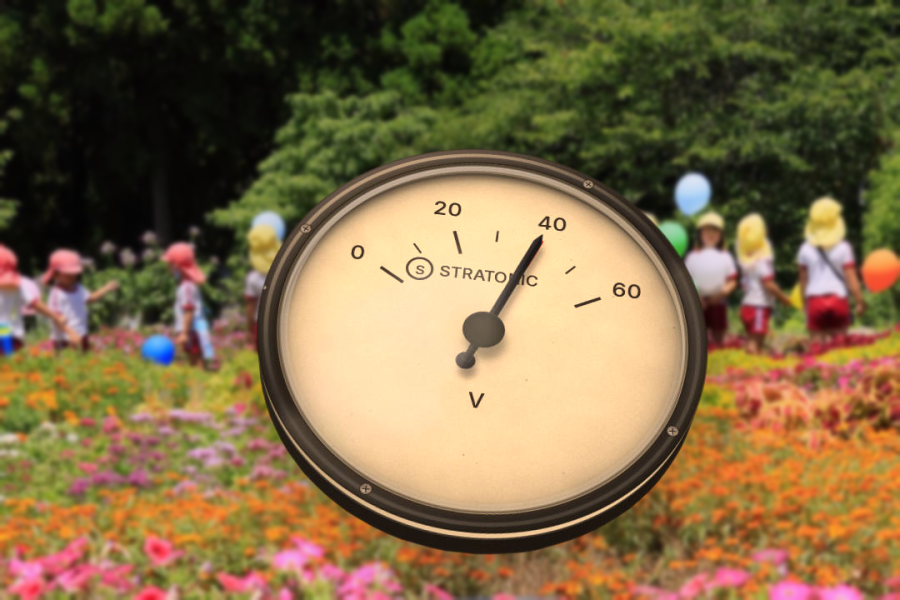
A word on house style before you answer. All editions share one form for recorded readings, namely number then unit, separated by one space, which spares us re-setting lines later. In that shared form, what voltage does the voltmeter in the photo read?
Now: 40 V
